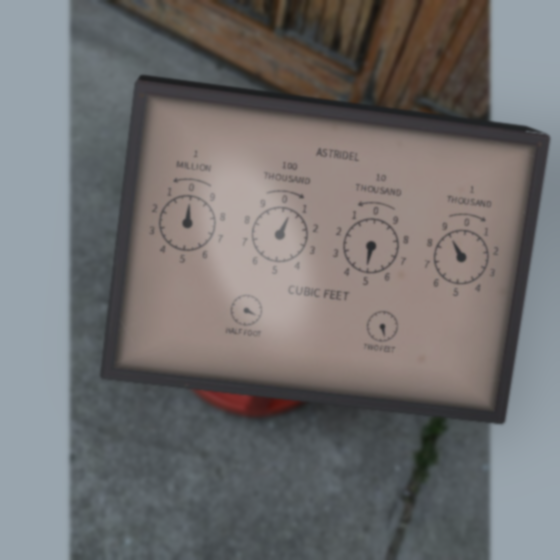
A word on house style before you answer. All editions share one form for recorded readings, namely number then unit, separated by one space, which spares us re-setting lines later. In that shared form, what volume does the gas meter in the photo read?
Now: 4900 ft³
